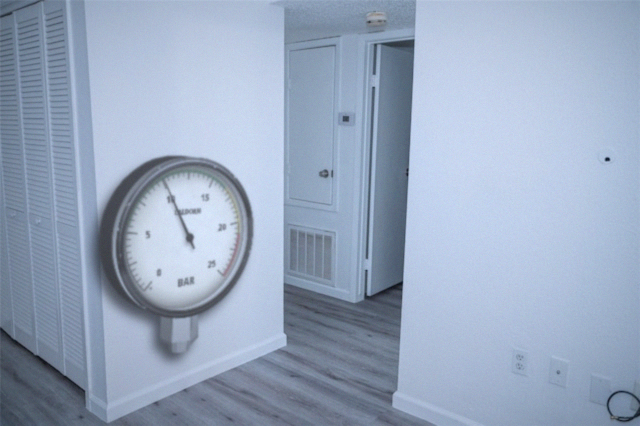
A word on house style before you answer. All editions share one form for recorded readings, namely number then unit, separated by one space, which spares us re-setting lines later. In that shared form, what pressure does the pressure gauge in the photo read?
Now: 10 bar
